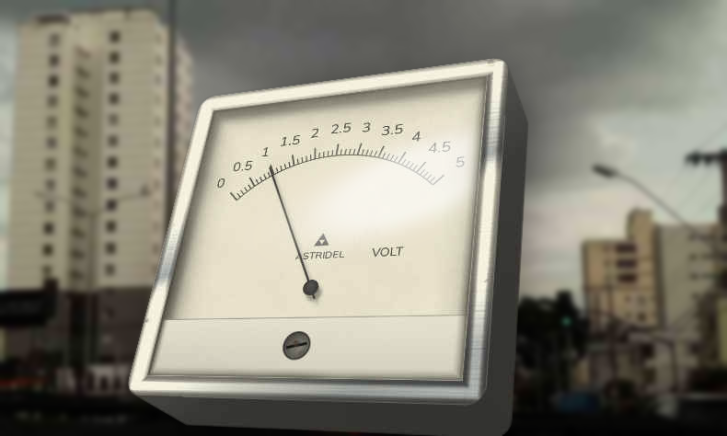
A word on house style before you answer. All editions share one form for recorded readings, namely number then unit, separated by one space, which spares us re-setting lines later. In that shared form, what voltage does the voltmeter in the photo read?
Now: 1 V
